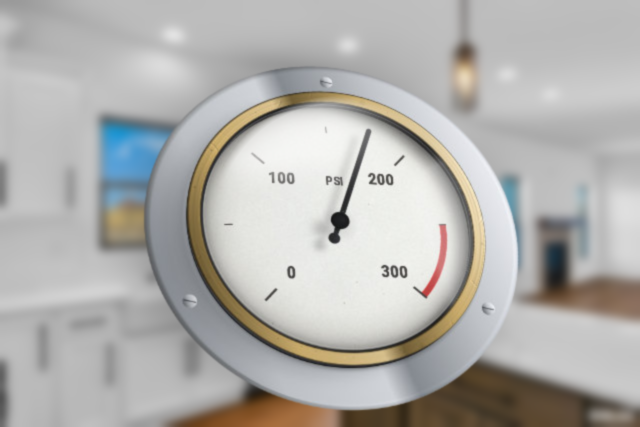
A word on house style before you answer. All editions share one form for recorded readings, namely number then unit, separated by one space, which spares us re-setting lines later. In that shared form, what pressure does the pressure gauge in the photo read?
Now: 175 psi
